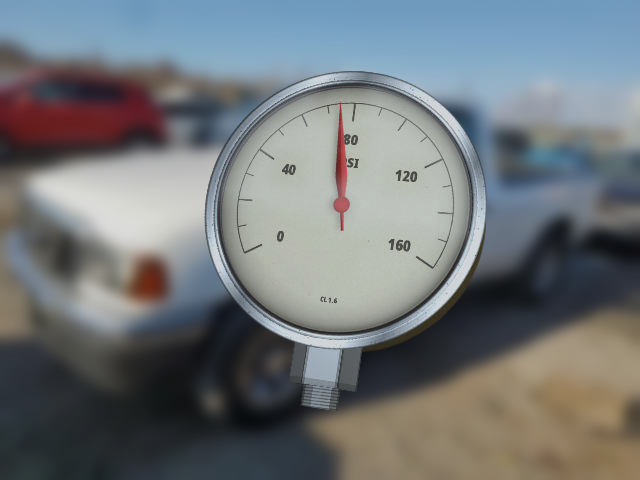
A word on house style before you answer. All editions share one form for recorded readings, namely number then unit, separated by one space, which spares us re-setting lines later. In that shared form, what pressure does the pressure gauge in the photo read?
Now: 75 psi
